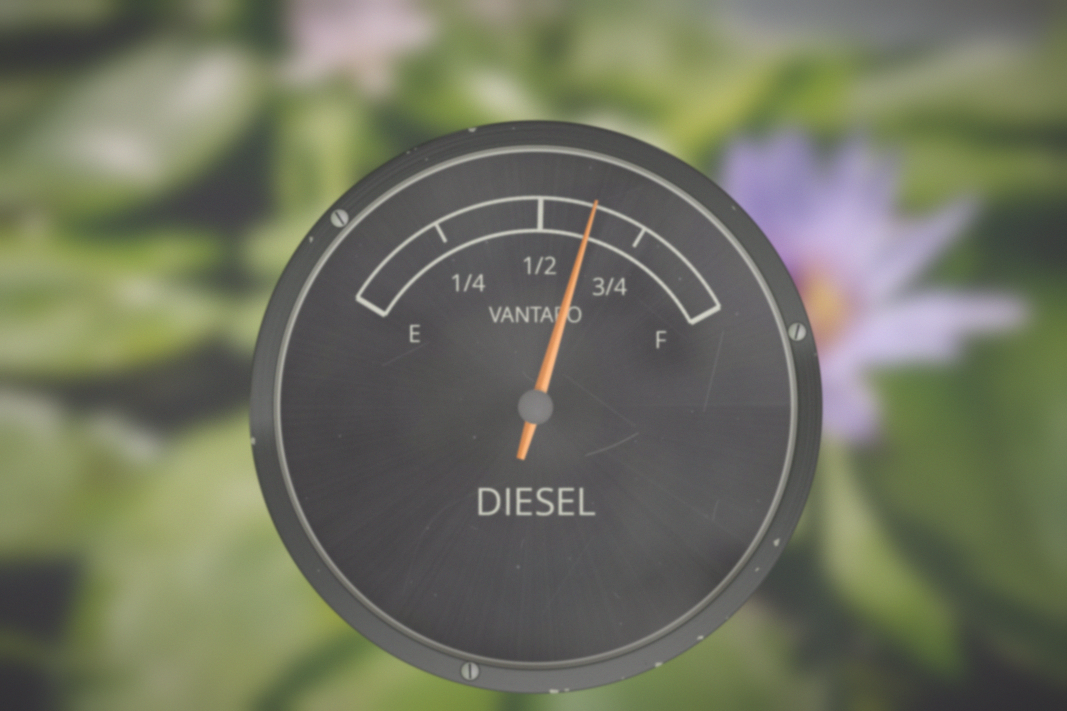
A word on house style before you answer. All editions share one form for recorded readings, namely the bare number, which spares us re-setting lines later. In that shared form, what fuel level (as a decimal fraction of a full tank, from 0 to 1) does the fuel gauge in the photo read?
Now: 0.625
